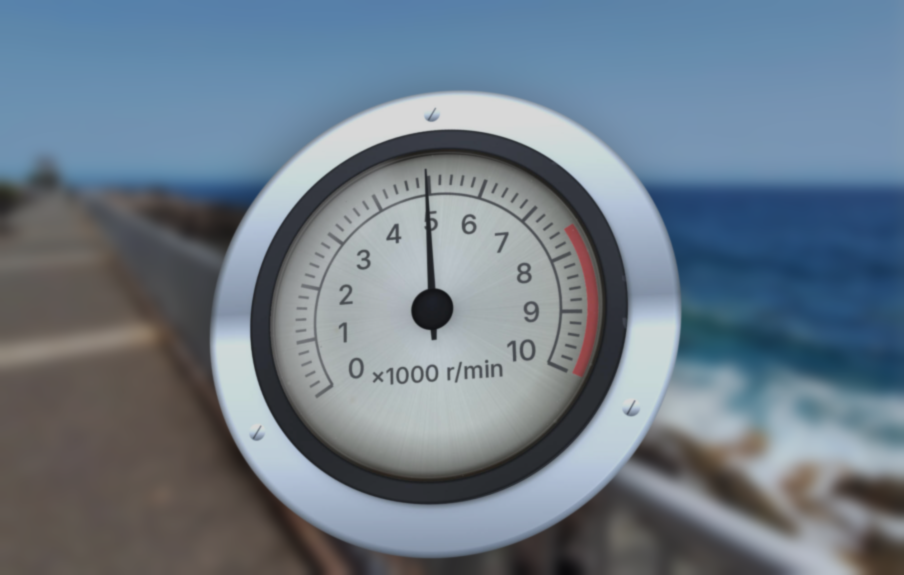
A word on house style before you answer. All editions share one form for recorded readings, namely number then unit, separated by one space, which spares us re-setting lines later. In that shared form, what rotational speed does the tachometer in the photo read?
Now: 5000 rpm
